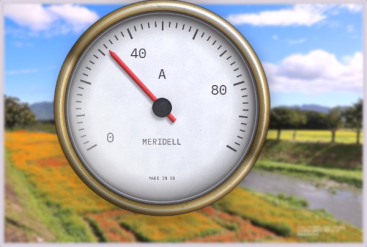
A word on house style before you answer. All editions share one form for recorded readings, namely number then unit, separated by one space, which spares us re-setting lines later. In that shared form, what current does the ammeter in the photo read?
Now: 32 A
